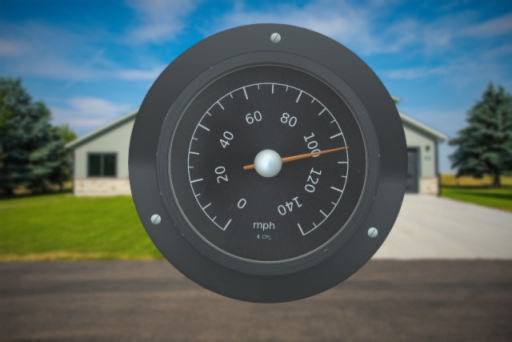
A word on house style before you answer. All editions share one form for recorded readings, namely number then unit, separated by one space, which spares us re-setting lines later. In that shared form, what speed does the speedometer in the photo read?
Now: 105 mph
